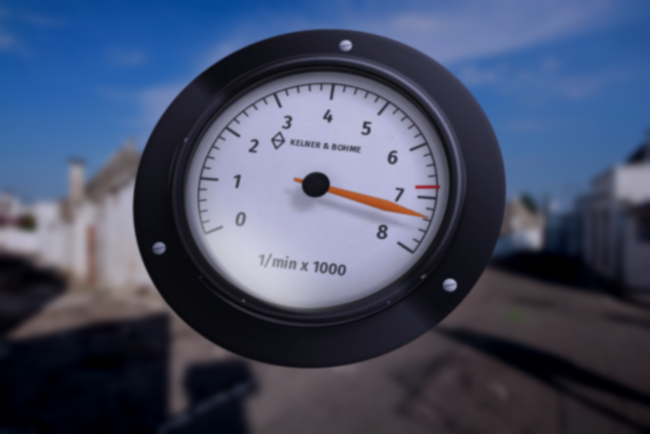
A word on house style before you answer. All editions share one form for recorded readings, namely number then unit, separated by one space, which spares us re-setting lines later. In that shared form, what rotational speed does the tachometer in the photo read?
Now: 7400 rpm
